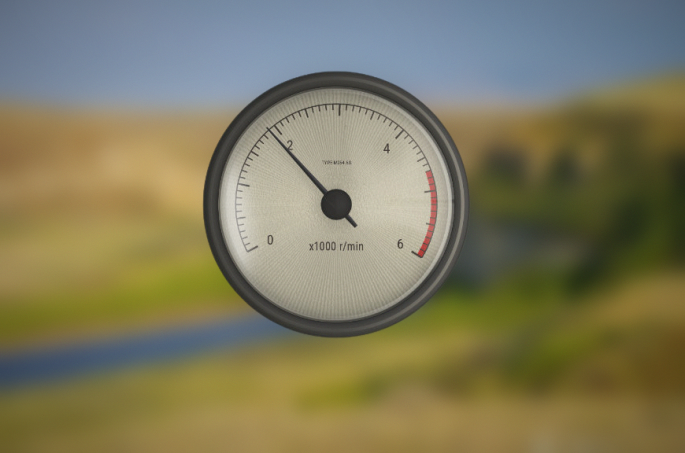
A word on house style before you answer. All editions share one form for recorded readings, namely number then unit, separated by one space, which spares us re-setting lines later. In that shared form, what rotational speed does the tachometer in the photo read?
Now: 1900 rpm
